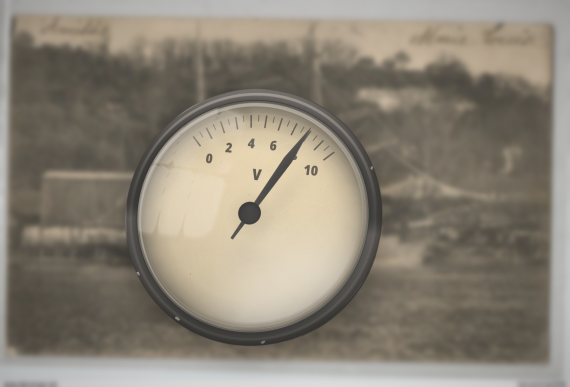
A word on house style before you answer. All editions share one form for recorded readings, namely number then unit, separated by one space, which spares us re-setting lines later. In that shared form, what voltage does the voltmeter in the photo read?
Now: 8 V
